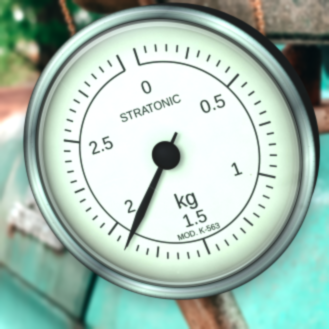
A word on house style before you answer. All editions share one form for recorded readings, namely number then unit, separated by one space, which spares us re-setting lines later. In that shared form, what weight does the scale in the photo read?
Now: 1.9 kg
